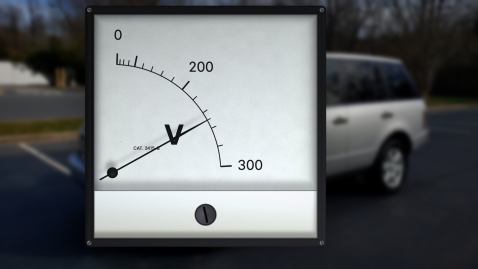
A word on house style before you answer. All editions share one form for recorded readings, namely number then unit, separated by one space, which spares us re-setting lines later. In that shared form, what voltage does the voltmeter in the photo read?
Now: 250 V
